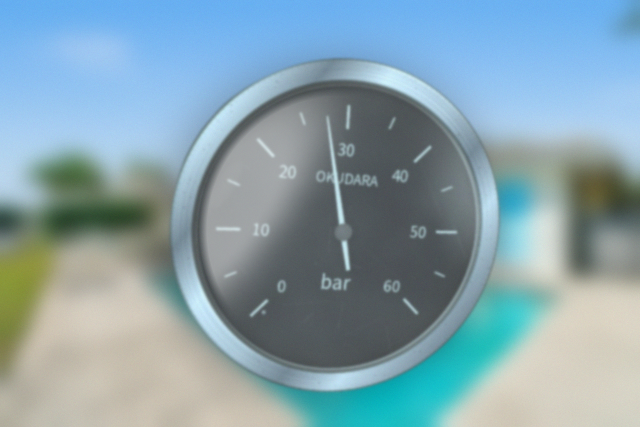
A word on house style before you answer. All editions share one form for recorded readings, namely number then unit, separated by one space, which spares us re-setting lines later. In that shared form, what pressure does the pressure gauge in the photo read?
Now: 27.5 bar
